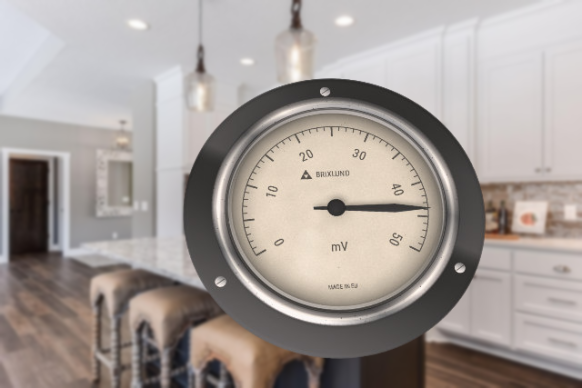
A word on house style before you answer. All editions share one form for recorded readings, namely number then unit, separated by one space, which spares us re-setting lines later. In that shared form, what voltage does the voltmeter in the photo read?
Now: 44 mV
